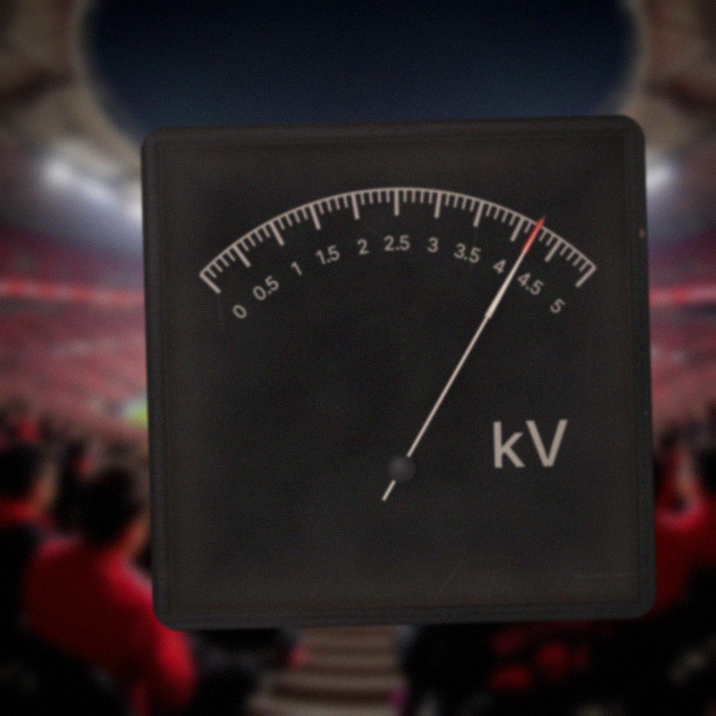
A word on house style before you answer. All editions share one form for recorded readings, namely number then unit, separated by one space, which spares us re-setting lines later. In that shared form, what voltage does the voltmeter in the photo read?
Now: 4.2 kV
